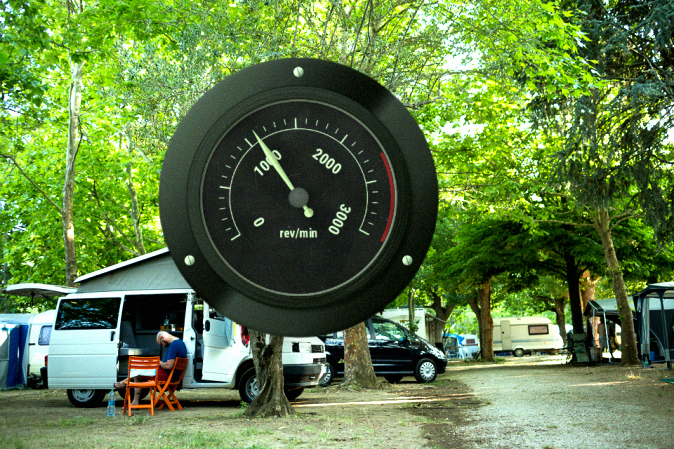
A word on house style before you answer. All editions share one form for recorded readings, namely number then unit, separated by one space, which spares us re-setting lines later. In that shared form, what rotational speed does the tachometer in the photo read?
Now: 1100 rpm
